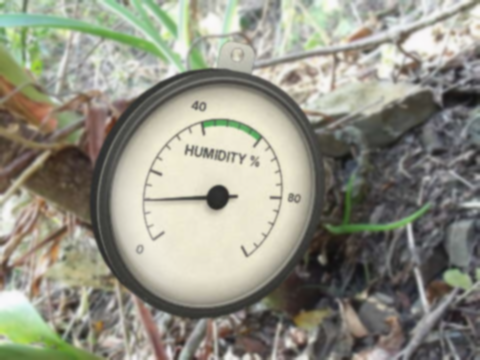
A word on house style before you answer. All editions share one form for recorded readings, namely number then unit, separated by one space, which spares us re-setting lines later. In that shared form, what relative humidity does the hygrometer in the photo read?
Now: 12 %
